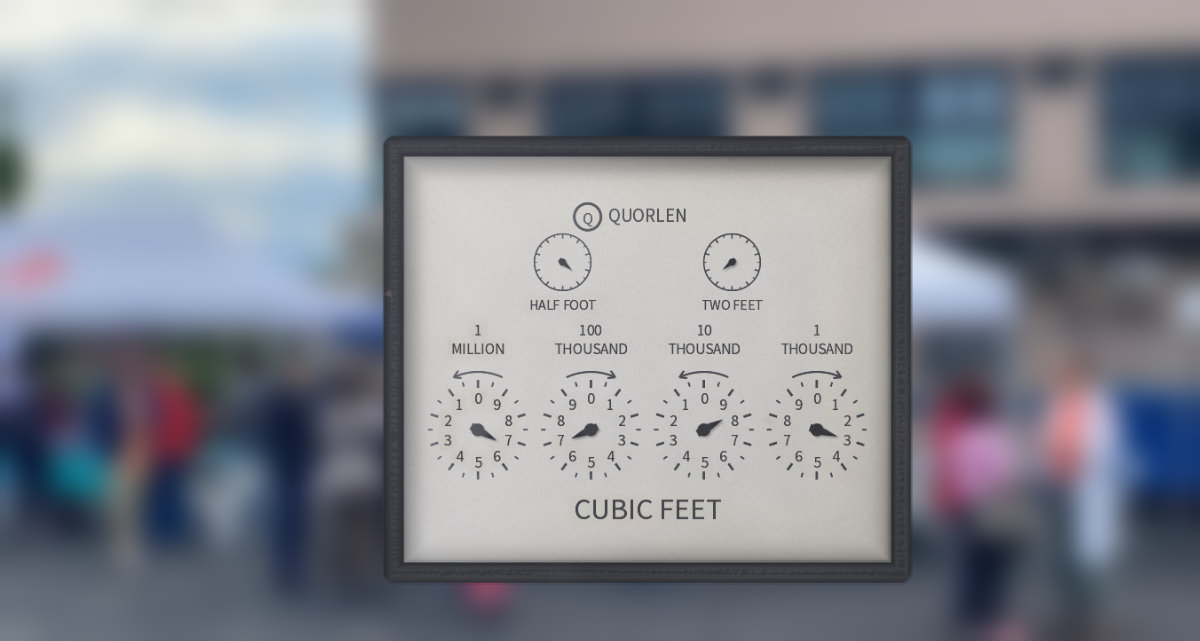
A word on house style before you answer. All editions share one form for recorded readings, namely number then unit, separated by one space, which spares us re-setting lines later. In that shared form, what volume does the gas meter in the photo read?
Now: 668300 ft³
